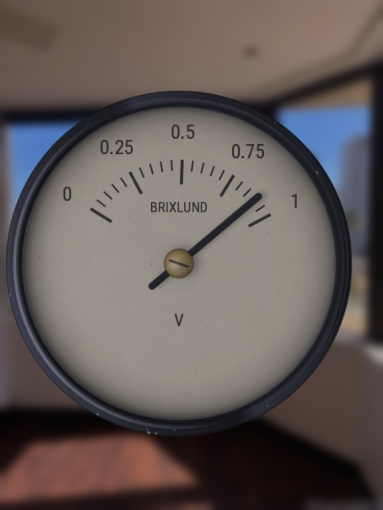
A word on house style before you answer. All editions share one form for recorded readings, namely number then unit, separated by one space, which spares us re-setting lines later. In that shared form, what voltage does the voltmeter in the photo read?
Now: 0.9 V
